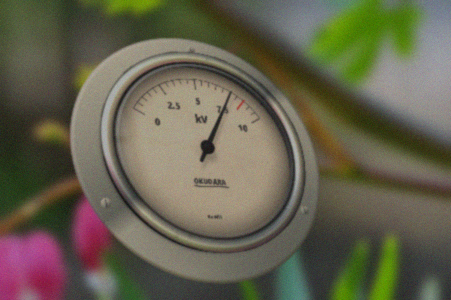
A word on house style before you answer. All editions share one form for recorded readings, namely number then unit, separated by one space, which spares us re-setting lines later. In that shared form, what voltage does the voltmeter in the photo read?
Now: 7.5 kV
